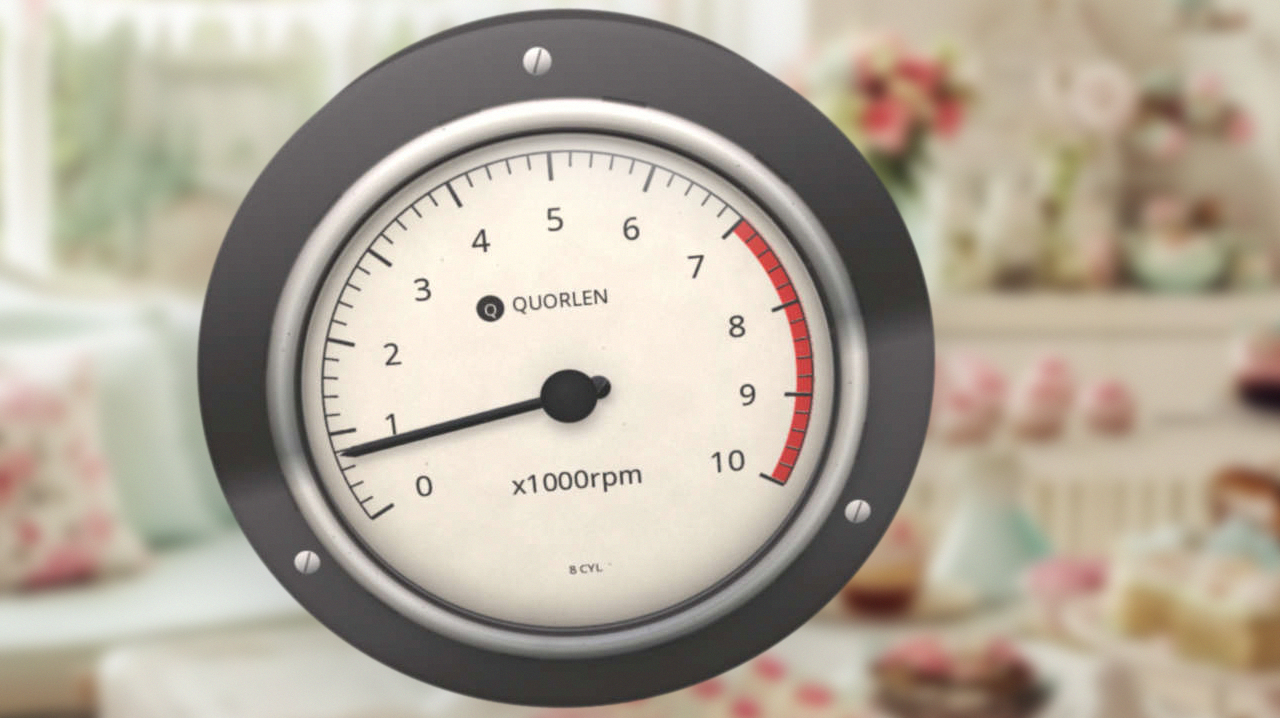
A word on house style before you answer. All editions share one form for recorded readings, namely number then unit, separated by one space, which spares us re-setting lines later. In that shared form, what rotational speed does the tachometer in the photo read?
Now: 800 rpm
